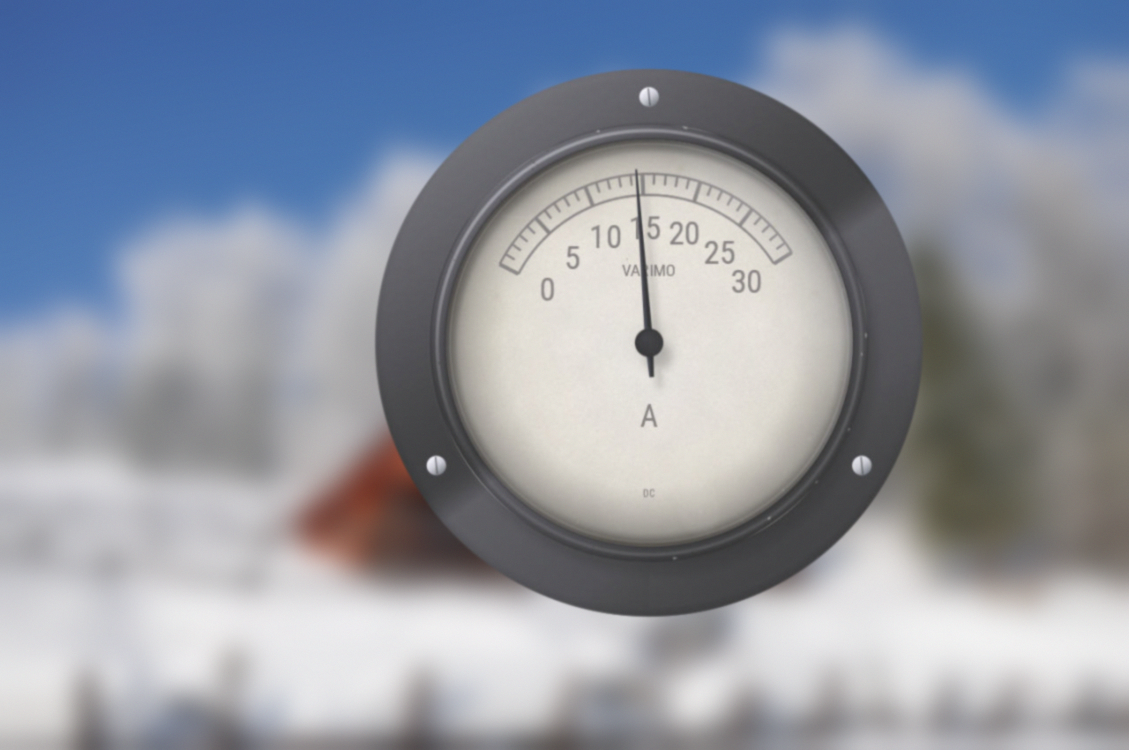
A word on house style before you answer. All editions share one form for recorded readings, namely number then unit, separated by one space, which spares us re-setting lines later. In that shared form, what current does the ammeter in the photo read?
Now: 14.5 A
